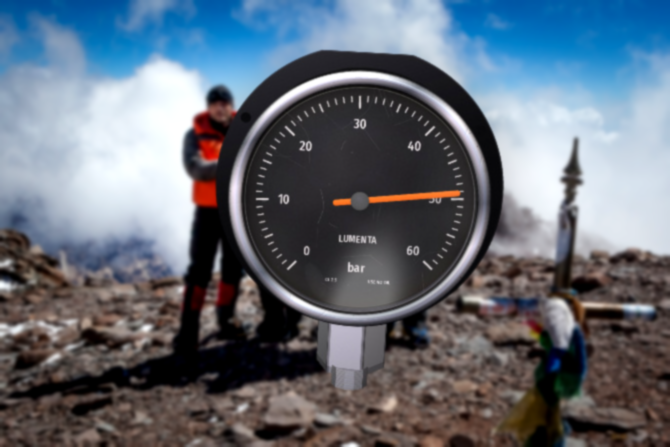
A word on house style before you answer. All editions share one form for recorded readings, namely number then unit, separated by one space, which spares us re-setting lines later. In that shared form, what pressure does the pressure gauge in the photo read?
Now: 49 bar
